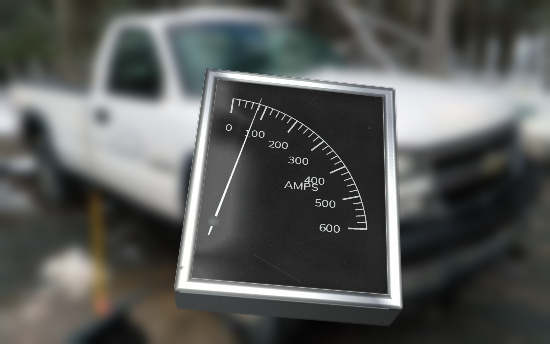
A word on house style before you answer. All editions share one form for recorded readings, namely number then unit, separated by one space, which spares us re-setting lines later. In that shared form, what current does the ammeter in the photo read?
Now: 80 A
